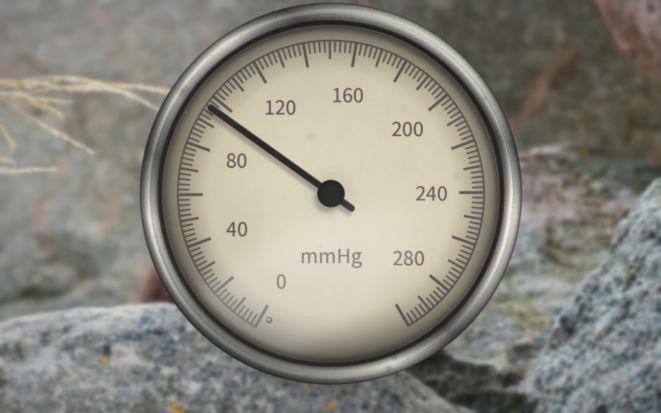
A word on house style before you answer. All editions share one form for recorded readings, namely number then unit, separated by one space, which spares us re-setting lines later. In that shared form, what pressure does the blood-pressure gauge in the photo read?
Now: 96 mmHg
